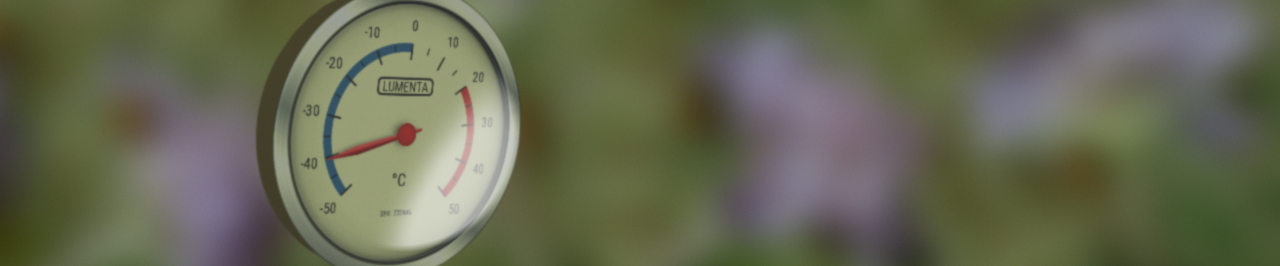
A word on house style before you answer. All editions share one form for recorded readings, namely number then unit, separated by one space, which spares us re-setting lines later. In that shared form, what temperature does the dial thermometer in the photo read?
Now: -40 °C
